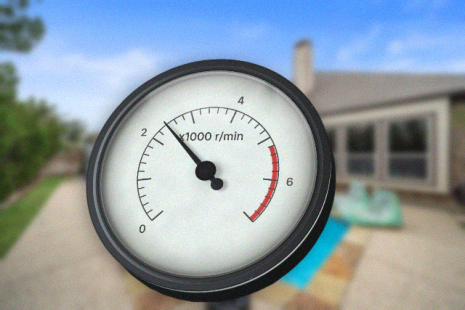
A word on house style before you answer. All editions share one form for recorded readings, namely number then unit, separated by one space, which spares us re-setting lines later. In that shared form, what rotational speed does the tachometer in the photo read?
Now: 2400 rpm
